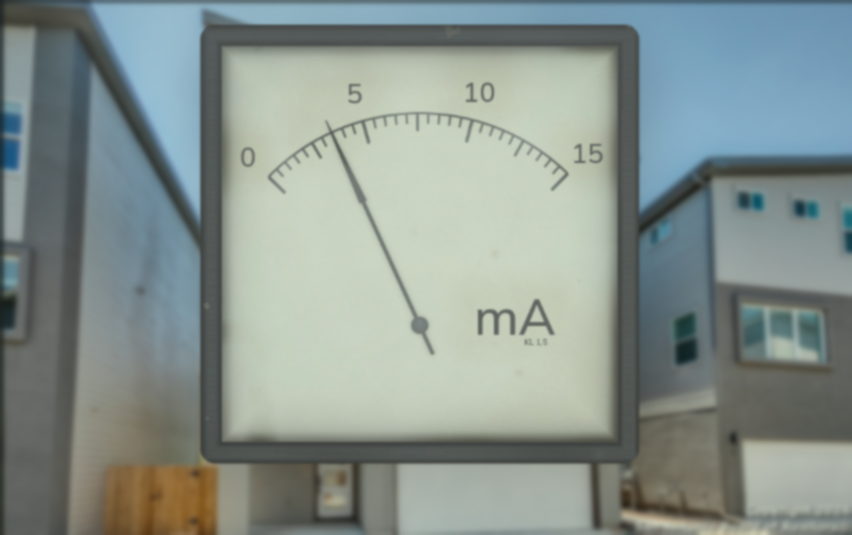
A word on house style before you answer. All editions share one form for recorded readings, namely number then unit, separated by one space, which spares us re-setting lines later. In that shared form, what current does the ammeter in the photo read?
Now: 3.5 mA
